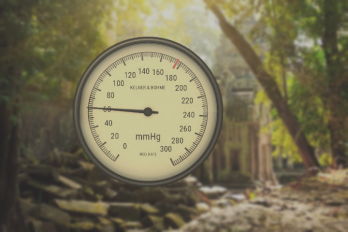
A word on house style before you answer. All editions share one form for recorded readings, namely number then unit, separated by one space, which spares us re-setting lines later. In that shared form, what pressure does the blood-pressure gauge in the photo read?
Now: 60 mmHg
